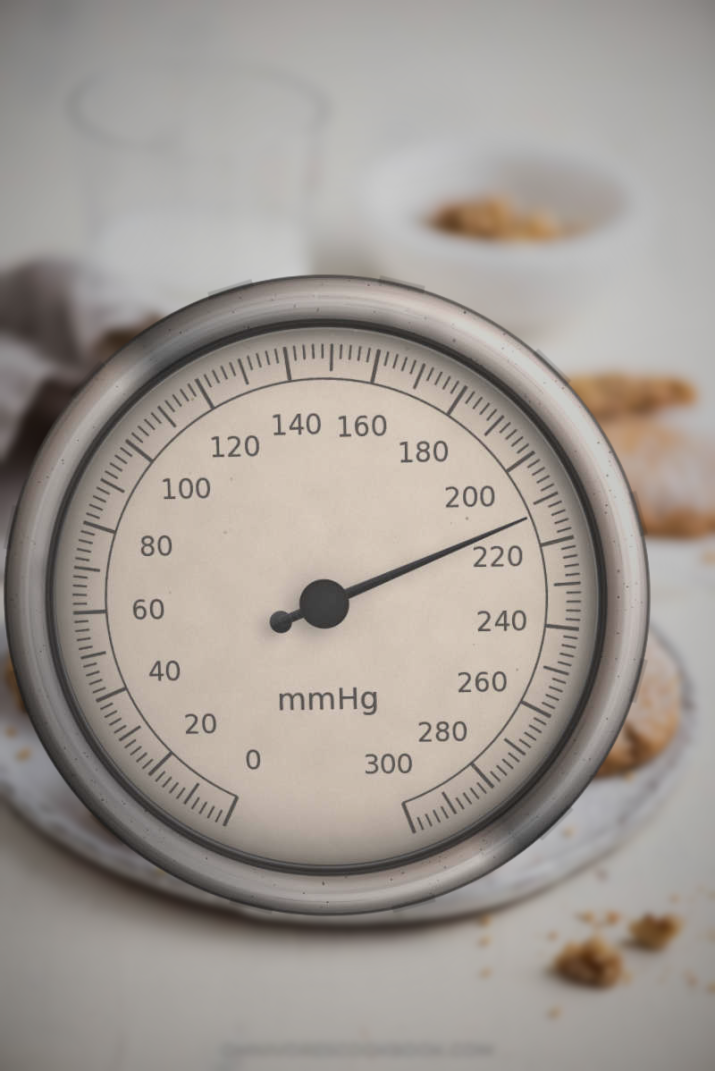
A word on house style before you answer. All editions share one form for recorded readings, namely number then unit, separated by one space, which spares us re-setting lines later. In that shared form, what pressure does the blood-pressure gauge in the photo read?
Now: 212 mmHg
